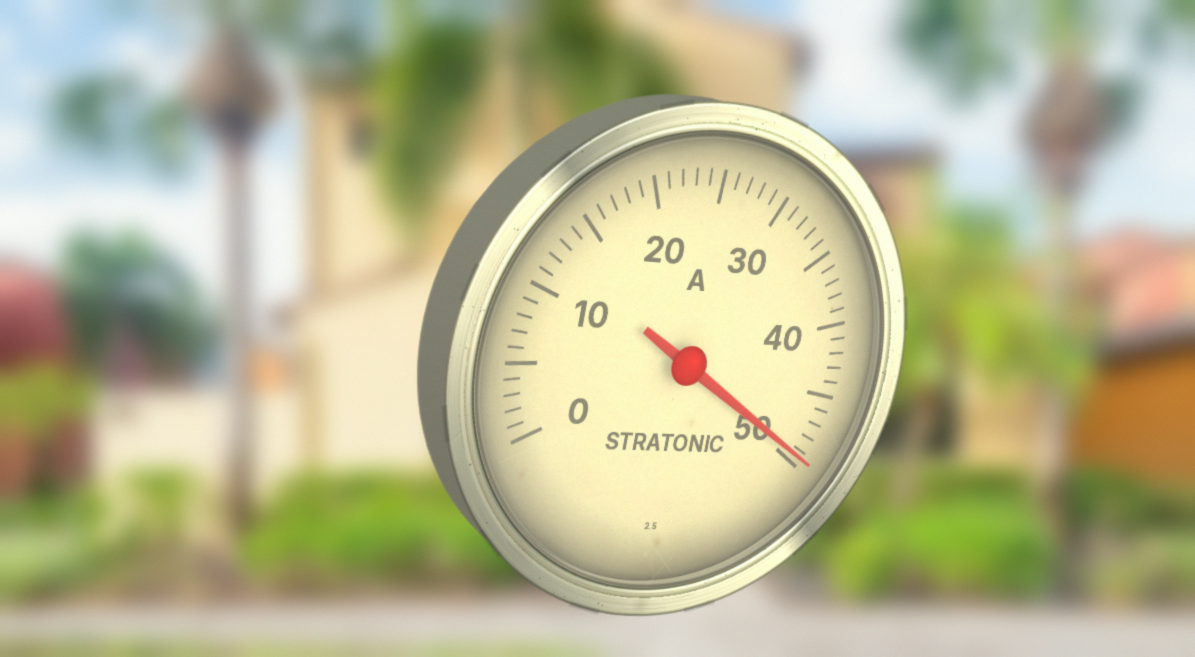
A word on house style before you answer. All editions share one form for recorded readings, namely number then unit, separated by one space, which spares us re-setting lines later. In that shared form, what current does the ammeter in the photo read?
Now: 49.5 A
